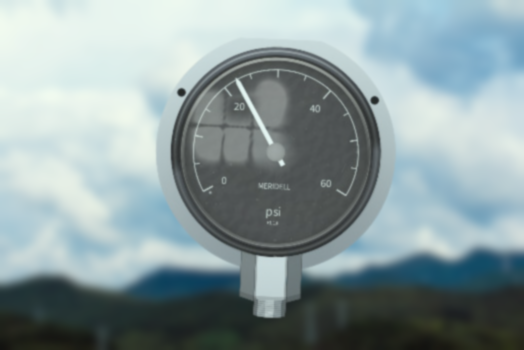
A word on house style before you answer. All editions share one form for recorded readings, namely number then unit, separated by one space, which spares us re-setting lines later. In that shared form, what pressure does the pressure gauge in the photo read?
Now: 22.5 psi
